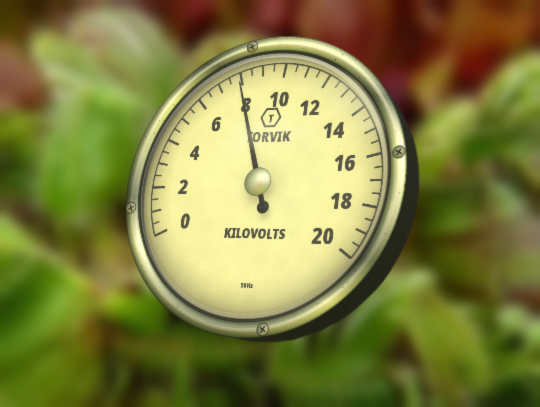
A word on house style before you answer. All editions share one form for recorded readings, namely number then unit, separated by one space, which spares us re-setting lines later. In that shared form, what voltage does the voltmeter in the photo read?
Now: 8 kV
